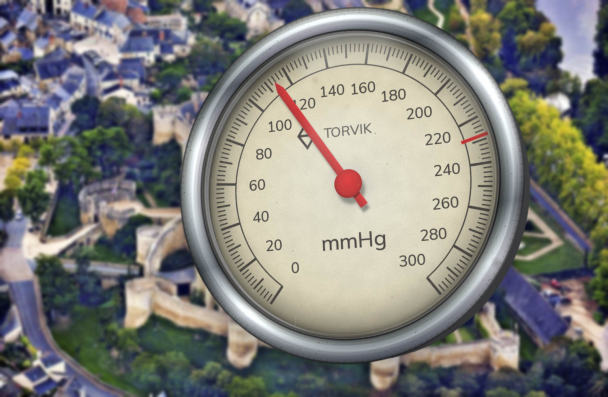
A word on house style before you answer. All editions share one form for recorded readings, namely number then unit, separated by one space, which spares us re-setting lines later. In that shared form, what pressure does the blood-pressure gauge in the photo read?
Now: 114 mmHg
